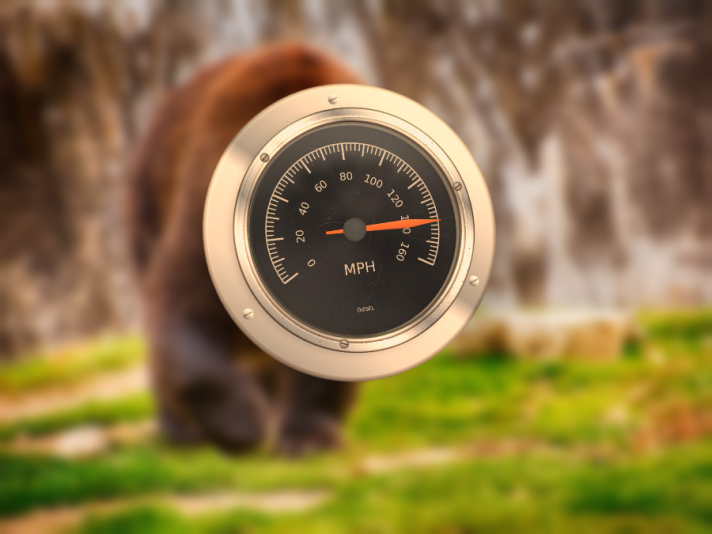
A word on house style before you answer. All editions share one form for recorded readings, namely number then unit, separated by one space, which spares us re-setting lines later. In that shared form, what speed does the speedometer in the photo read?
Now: 140 mph
